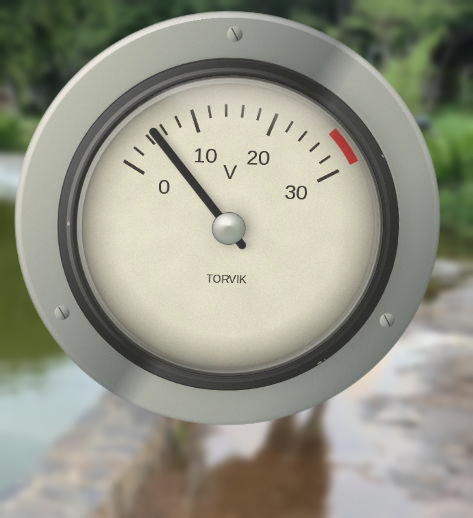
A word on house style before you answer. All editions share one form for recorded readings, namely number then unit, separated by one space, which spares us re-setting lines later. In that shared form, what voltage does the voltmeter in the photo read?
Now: 5 V
